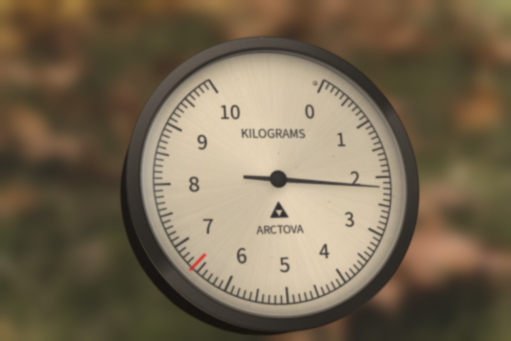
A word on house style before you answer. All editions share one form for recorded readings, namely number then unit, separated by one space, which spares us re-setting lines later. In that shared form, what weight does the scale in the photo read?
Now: 2.2 kg
